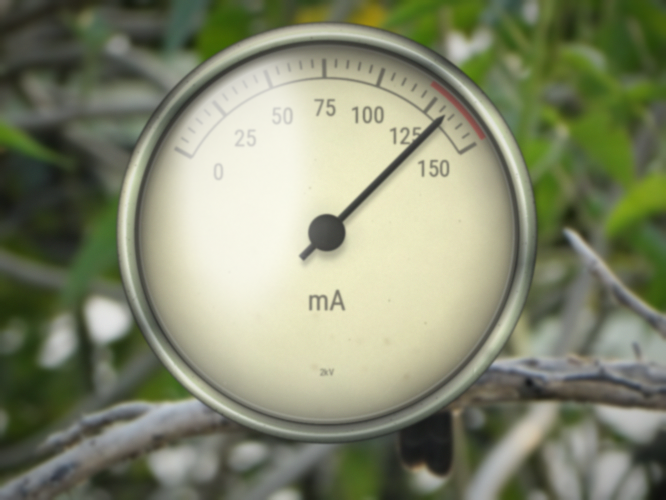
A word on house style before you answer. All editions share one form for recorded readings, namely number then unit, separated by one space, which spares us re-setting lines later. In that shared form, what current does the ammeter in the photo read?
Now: 132.5 mA
